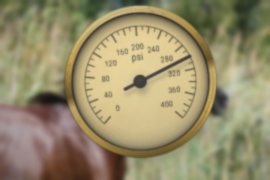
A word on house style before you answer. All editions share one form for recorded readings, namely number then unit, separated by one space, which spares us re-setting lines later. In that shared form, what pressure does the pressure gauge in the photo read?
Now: 300 psi
